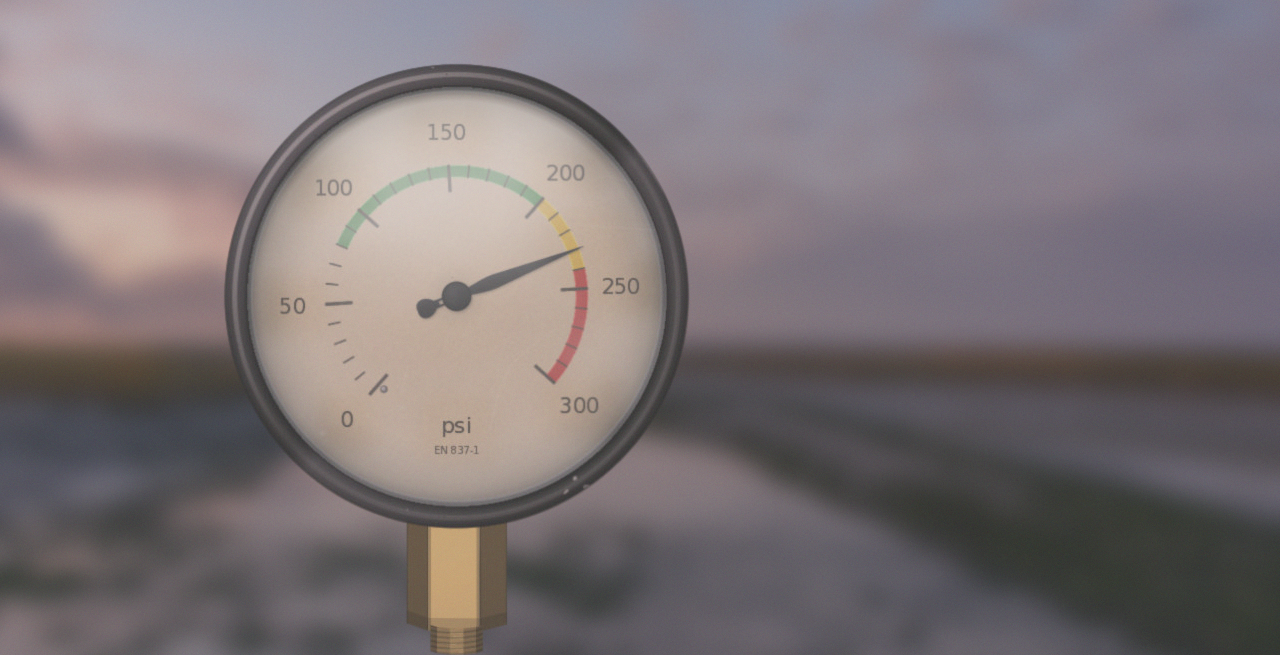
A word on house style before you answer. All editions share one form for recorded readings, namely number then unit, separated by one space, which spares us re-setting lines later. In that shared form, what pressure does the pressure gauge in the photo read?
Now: 230 psi
